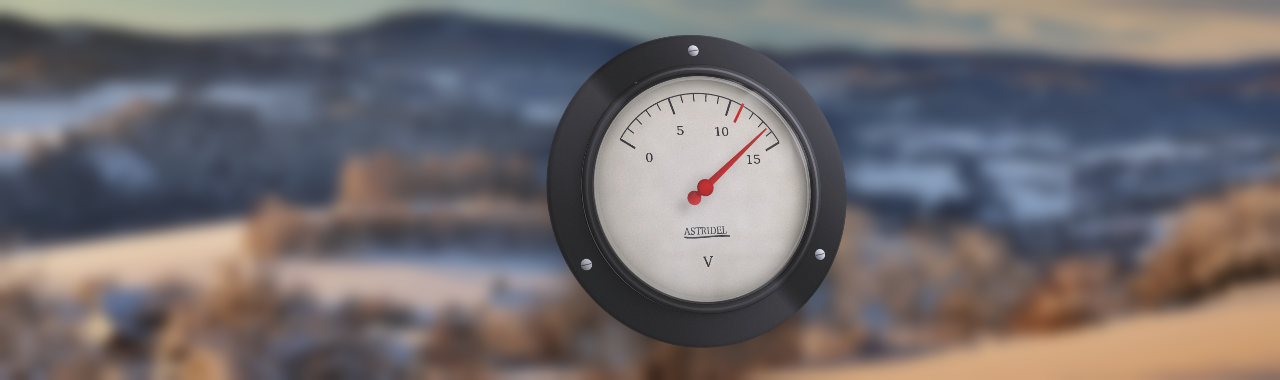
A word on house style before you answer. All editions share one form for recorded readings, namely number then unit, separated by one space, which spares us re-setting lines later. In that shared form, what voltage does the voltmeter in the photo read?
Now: 13.5 V
